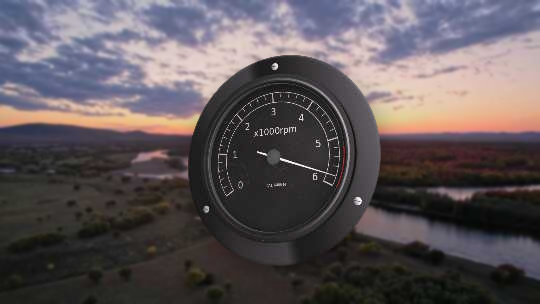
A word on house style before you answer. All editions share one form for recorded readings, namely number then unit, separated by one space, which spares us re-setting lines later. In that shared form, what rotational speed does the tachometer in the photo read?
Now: 5800 rpm
